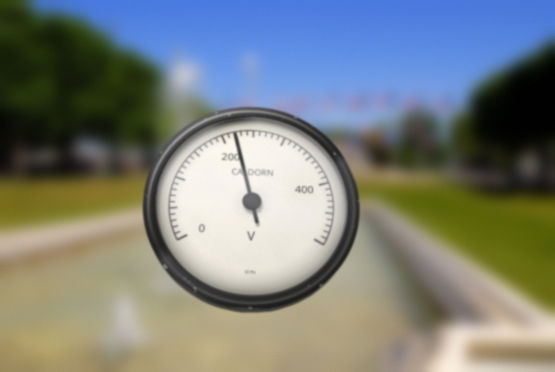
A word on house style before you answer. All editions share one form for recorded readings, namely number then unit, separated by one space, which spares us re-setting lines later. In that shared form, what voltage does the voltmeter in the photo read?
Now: 220 V
